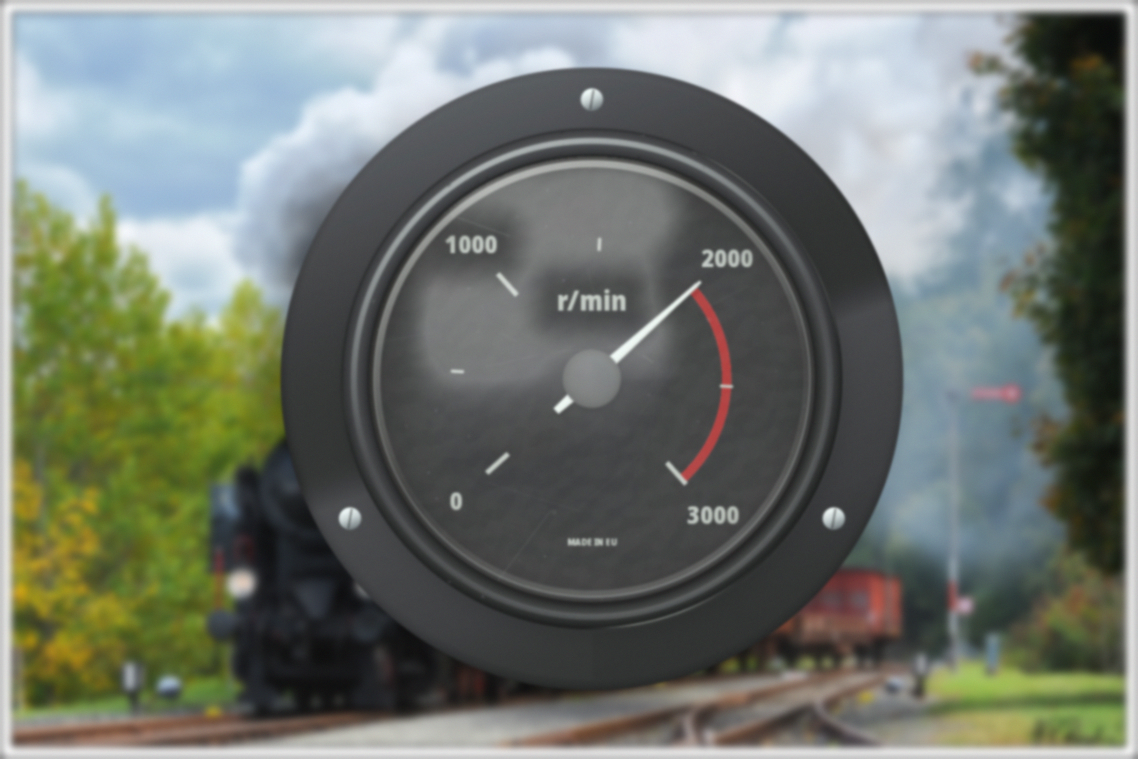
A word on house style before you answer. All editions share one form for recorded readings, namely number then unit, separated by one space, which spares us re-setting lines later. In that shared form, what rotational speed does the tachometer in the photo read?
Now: 2000 rpm
